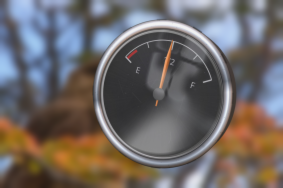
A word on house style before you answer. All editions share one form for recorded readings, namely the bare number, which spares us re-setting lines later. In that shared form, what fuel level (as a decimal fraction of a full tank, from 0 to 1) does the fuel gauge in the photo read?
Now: 0.5
